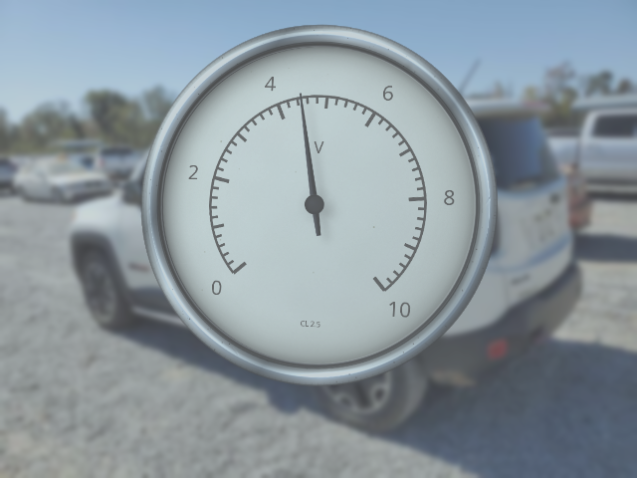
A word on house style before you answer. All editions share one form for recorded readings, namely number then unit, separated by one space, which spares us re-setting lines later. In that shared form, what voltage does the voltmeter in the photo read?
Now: 4.5 V
